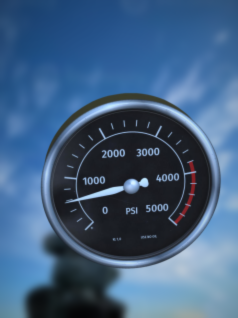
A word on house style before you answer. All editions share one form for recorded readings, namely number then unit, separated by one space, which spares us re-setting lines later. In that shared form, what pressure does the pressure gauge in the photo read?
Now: 600 psi
